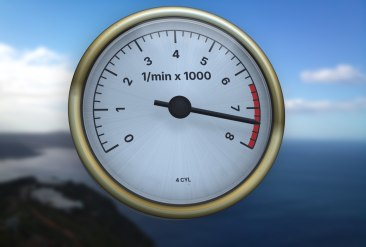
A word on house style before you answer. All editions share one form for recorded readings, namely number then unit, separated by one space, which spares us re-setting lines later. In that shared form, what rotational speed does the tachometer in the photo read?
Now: 7400 rpm
